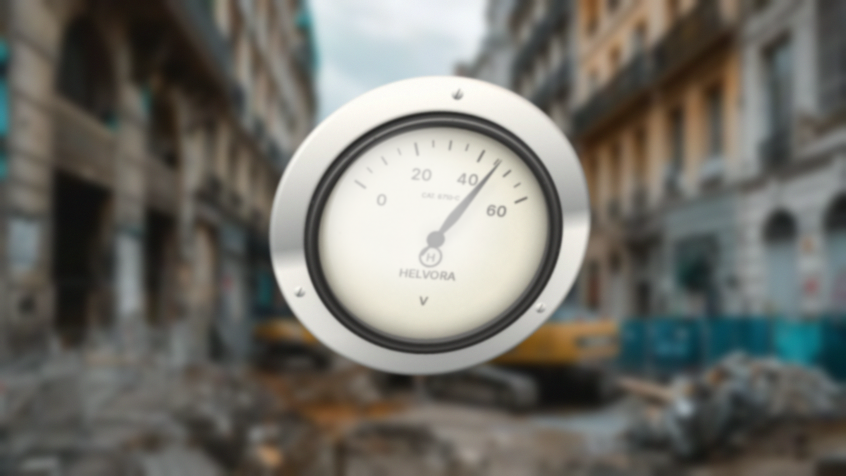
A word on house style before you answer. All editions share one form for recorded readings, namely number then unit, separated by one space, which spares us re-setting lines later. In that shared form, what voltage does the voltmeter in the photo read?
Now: 45 V
